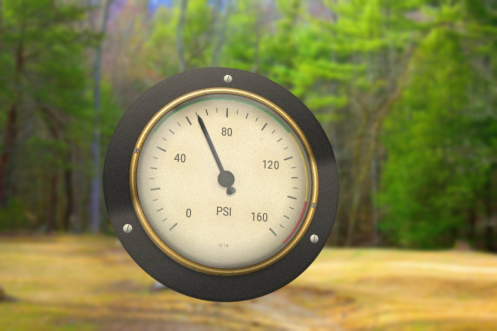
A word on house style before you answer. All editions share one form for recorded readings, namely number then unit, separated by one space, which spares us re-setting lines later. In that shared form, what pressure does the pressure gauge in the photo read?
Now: 65 psi
